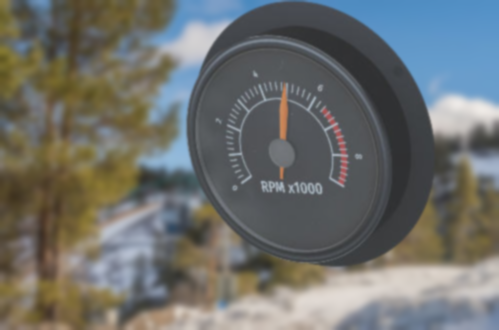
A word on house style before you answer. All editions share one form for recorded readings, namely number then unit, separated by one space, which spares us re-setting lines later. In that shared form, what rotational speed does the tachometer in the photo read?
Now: 5000 rpm
